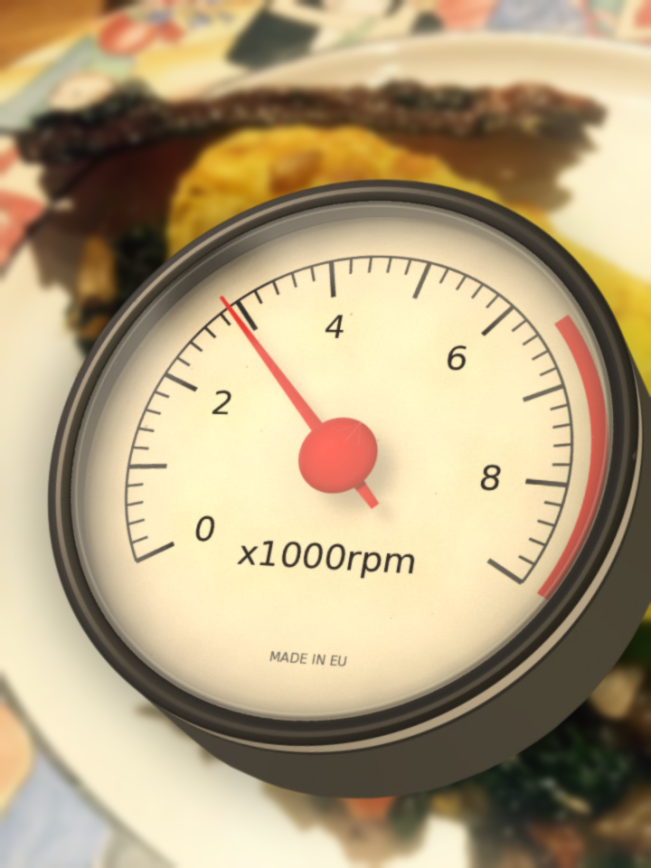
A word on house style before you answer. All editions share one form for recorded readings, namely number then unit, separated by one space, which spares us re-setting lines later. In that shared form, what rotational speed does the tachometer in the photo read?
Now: 2900 rpm
